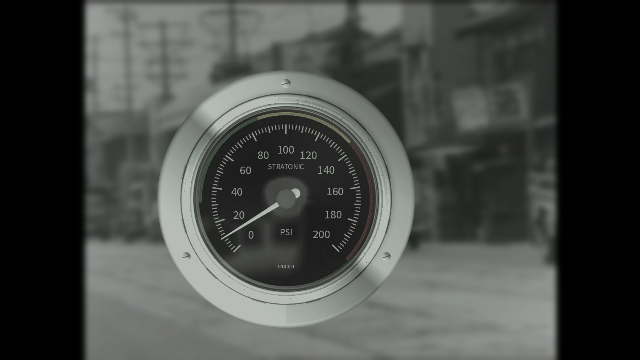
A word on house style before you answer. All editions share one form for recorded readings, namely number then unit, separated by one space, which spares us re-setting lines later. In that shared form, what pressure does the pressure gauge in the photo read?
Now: 10 psi
